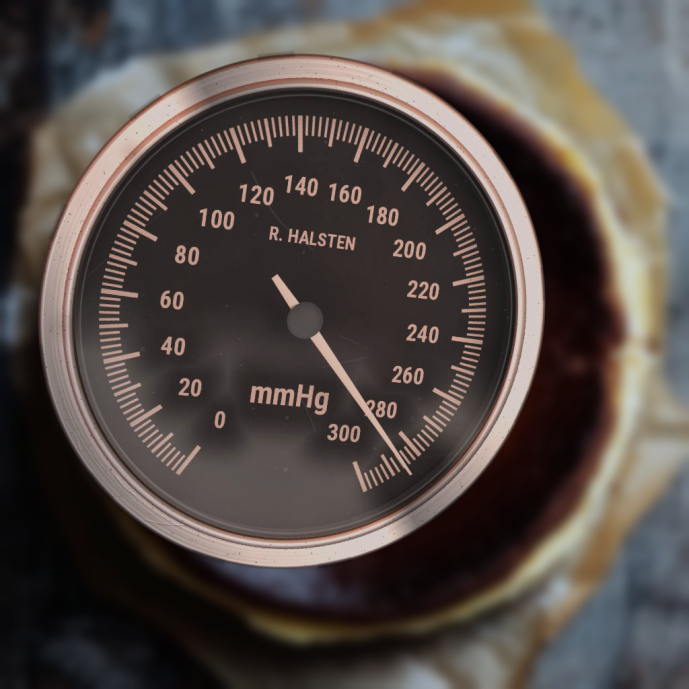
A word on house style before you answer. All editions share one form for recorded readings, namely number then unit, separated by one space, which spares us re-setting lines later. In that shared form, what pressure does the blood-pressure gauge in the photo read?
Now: 286 mmHg
